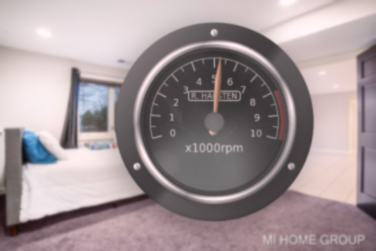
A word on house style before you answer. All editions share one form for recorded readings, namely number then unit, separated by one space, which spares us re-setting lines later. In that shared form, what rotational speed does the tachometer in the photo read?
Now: 5250 rpm
